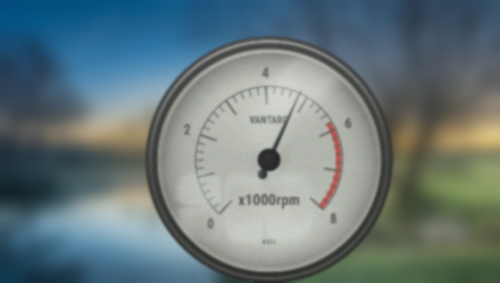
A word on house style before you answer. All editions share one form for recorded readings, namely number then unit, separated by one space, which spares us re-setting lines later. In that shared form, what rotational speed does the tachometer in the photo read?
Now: 4800 rpm
